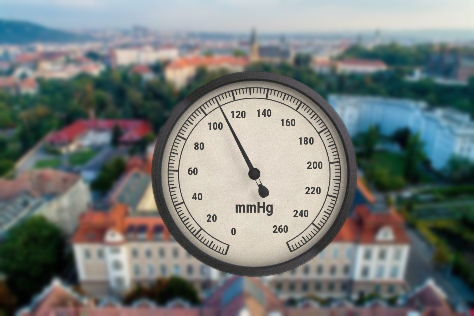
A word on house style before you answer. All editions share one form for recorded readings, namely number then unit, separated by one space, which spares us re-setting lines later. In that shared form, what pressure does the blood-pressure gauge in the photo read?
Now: 110 mmHg
